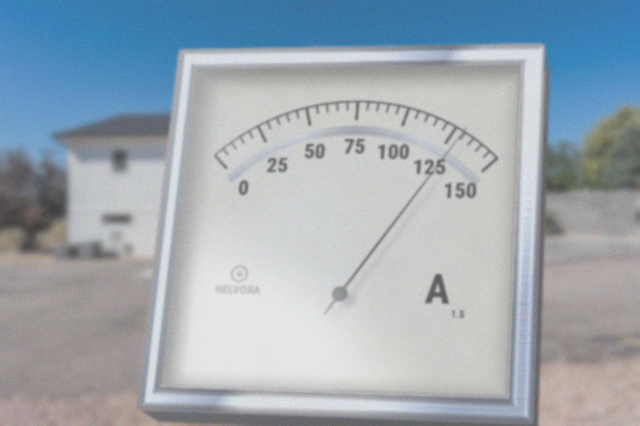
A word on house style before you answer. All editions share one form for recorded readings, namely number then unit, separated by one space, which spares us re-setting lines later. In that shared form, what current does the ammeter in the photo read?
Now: 130 A
